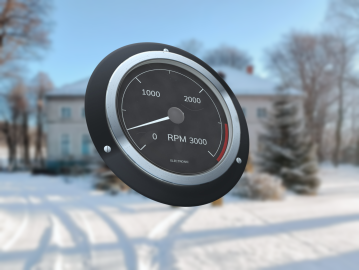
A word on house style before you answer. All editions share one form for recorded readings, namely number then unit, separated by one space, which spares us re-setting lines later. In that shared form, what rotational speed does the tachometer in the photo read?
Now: 250 rpm
